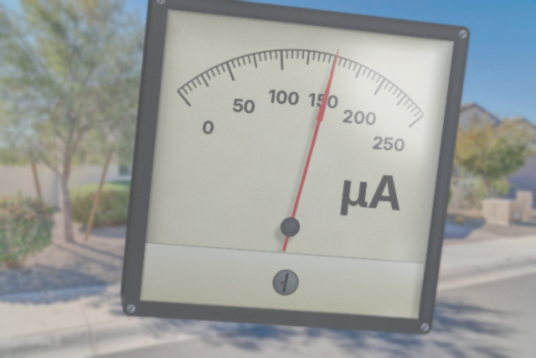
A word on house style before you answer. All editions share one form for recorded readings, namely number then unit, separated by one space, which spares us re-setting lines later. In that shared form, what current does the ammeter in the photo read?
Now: 150 µA
